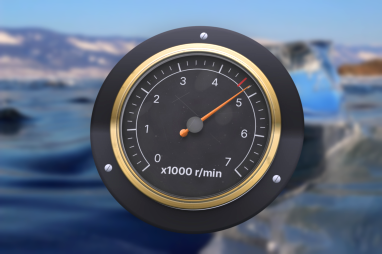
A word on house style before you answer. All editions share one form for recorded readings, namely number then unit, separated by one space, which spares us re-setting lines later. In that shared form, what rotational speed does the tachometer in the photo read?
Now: 4800 rpm
